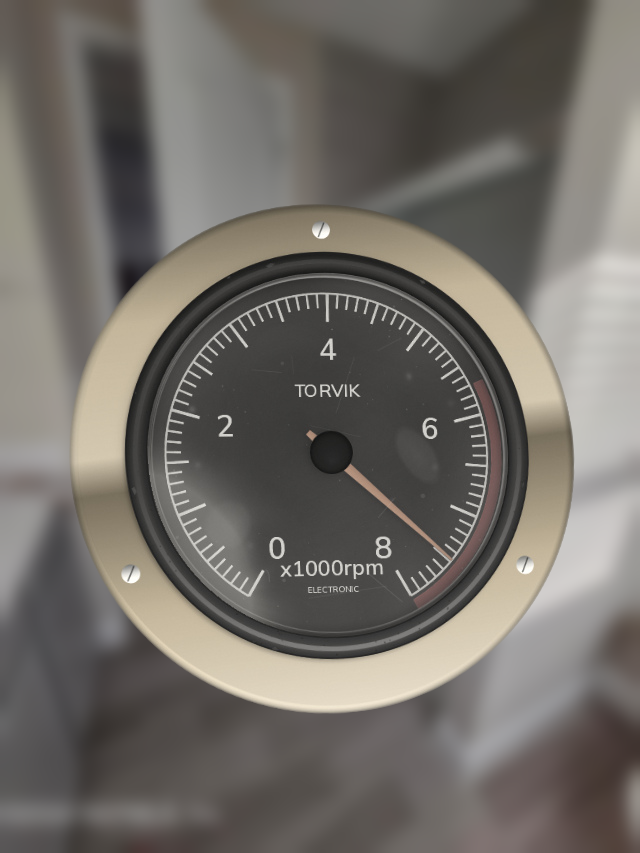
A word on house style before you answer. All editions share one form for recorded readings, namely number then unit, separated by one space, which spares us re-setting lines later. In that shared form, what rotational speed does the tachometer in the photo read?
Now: 7500 rpm
